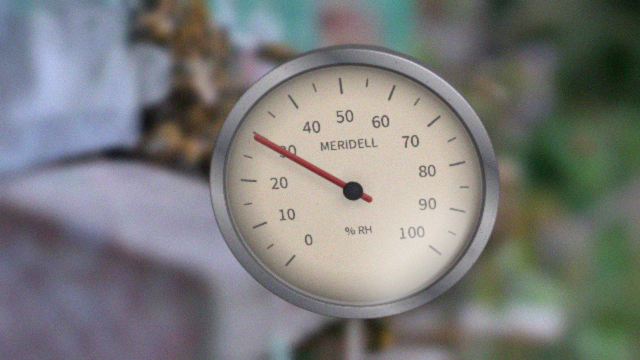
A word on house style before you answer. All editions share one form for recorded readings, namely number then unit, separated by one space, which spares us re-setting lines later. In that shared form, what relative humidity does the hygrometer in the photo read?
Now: 30 %
